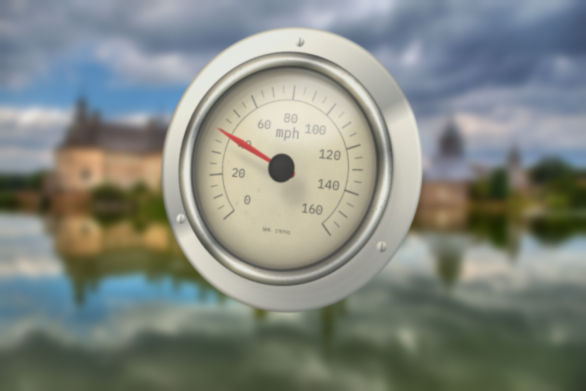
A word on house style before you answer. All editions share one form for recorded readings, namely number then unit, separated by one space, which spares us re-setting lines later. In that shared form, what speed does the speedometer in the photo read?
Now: 40 mph
